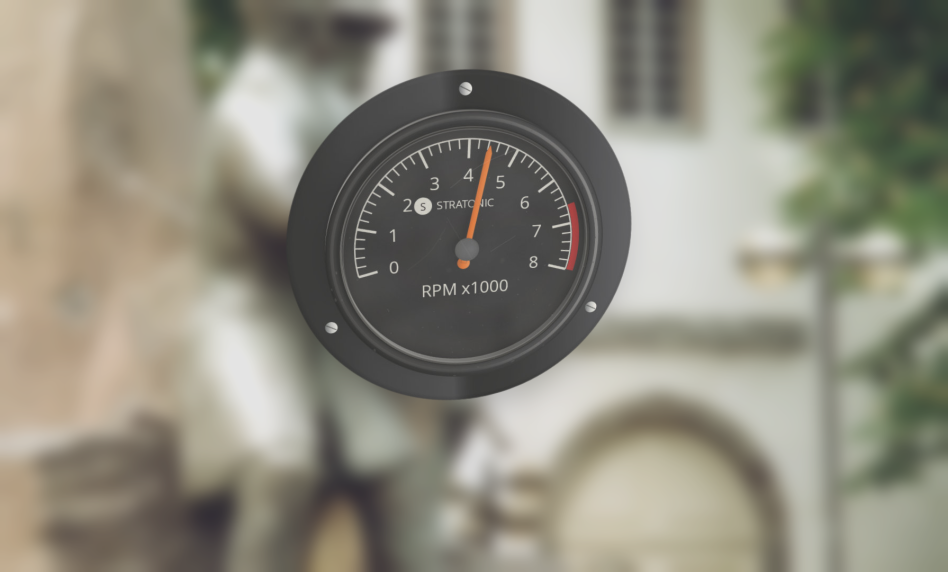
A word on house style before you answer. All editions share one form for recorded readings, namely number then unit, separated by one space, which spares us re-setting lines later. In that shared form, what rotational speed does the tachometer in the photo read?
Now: 4400 rpm
